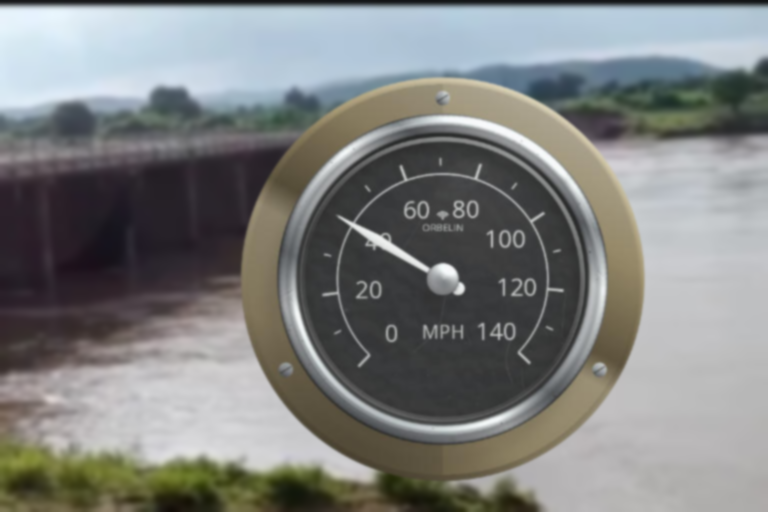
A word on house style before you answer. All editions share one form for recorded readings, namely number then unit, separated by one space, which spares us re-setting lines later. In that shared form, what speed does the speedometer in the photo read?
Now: 40 mph
